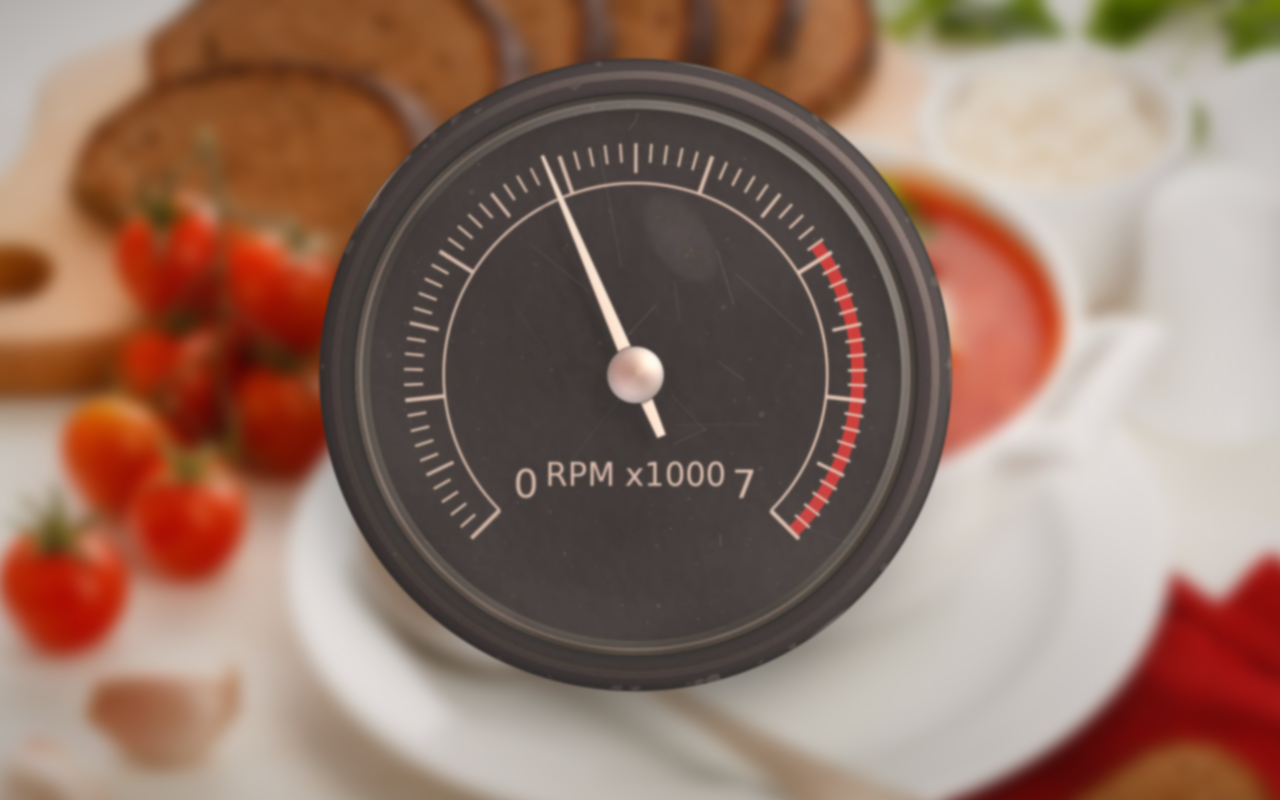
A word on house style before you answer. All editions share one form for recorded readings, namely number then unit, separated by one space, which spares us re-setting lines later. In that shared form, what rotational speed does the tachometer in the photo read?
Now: 2900 rpm
